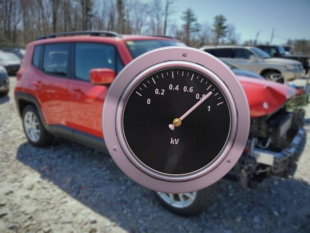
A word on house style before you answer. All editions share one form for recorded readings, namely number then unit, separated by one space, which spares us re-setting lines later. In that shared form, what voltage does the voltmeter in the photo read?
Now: 0.85 kV
